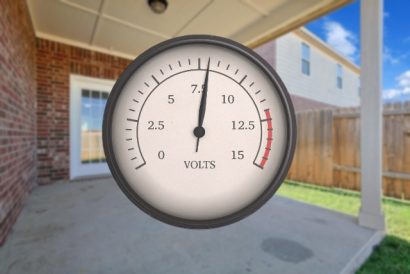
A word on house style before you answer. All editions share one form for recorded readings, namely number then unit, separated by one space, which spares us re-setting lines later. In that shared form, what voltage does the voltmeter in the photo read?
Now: 8 V
